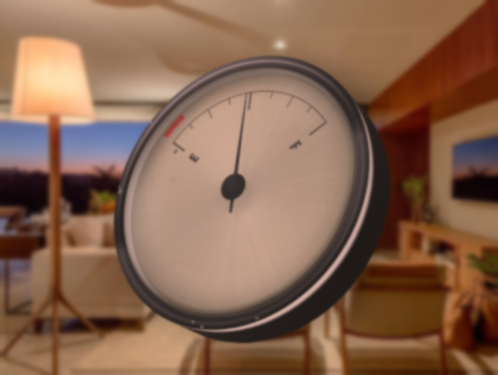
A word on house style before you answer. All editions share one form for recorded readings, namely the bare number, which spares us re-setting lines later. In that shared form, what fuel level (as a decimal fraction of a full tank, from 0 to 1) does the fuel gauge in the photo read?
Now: 0.5
